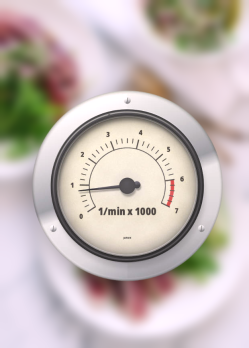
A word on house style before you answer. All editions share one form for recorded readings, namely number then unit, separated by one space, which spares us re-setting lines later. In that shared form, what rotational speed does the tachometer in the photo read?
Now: 800 rpm
